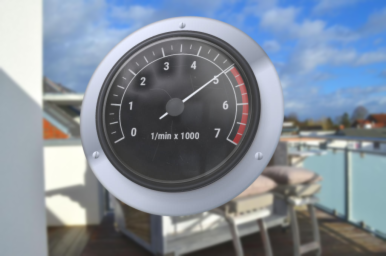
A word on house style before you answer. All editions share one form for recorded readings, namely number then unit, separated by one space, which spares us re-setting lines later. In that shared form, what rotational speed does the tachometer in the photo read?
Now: 5000 rpm
